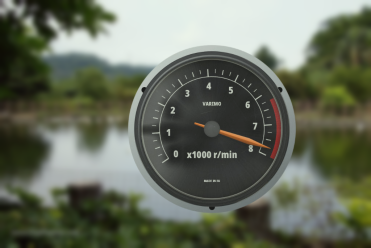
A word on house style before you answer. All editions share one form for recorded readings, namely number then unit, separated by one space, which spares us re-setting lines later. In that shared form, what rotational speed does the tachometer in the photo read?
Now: 7750 rpm
